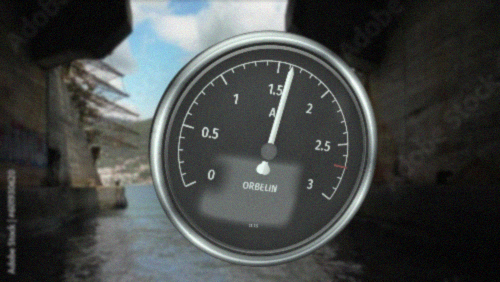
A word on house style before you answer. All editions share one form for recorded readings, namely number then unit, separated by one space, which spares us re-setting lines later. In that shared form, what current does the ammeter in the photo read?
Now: 1.6 A
